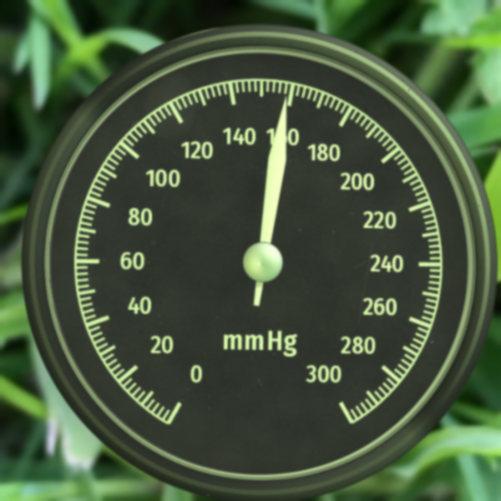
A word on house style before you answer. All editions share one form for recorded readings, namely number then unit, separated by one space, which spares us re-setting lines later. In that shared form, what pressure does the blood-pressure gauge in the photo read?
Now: 158 mmHg
